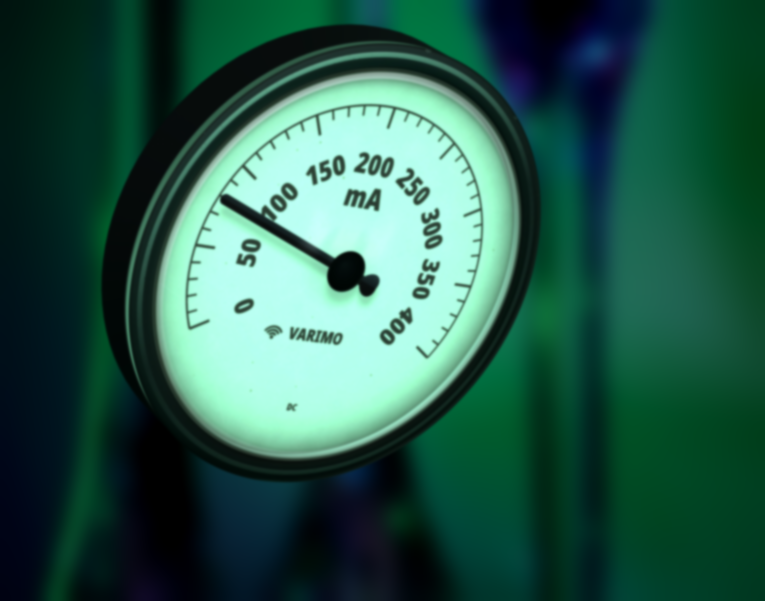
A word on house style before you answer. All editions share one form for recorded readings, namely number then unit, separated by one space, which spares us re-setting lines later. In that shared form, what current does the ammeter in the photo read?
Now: 80 mA
